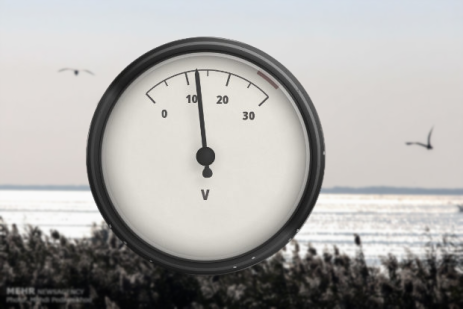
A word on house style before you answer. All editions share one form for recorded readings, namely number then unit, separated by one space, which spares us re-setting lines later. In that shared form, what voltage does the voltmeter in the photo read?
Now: 12.5 V
